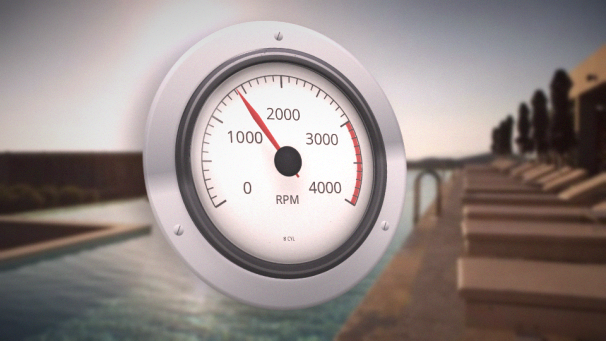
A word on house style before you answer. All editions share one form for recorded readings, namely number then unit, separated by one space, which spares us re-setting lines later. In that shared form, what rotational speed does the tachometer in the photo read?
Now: 1400 rpm
